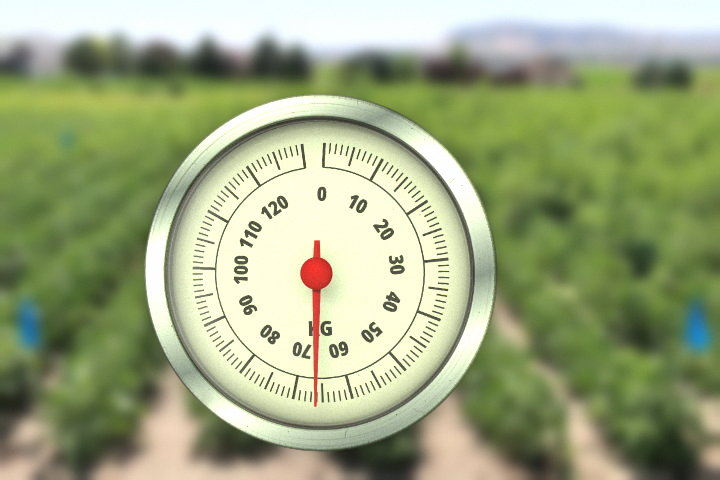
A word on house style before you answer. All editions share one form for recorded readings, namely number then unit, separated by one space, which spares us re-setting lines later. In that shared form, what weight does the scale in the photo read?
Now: 66 kg
